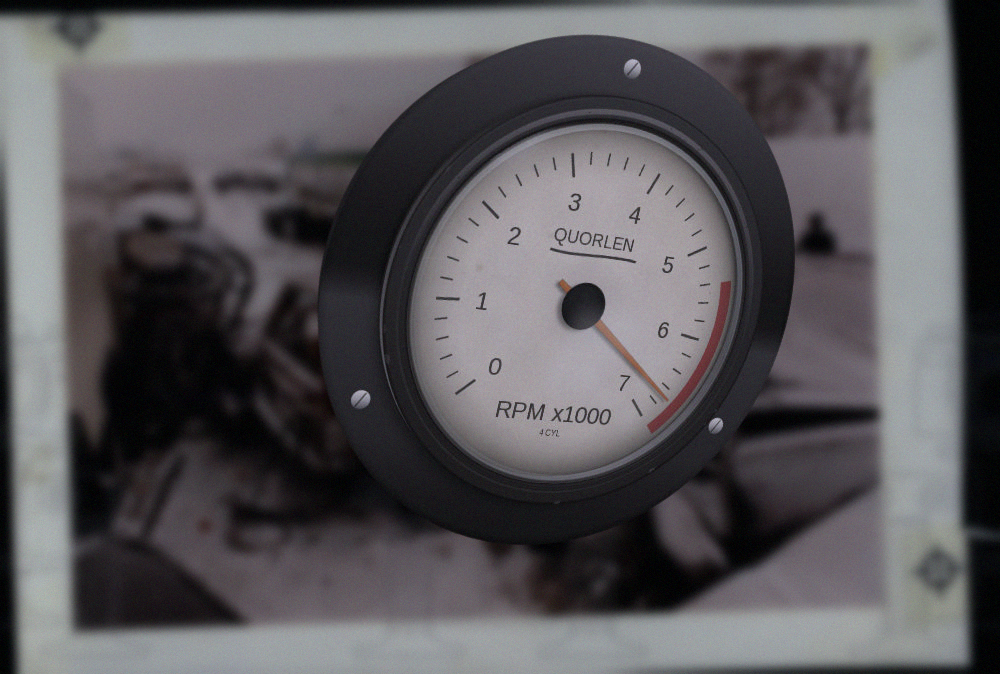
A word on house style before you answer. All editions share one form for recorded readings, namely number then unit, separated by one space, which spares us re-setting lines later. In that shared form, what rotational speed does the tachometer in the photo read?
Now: 6700 rpm
